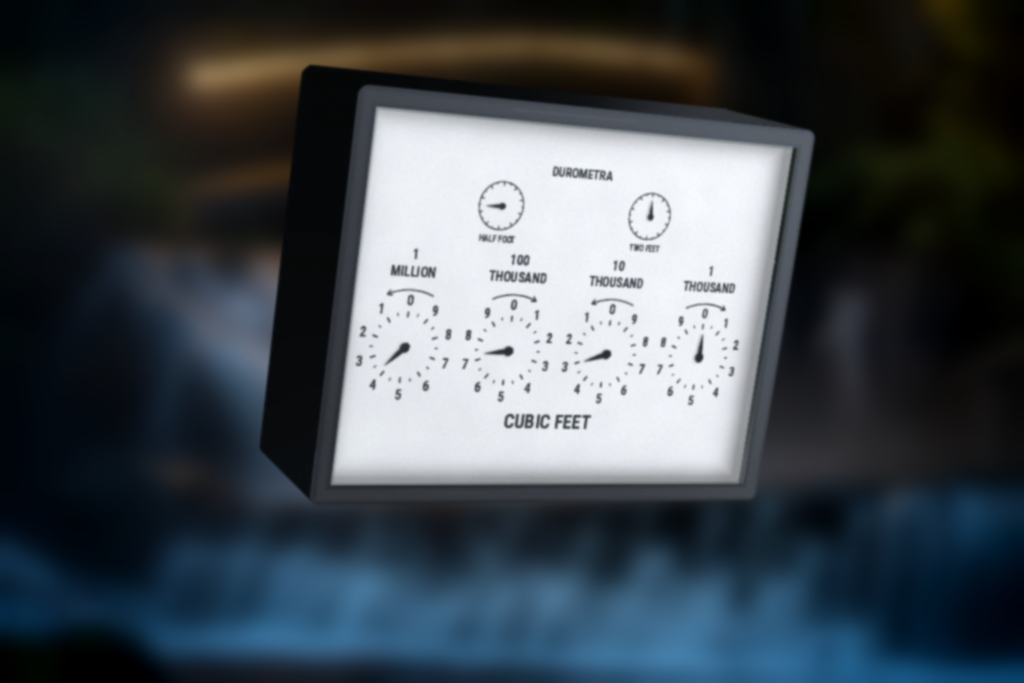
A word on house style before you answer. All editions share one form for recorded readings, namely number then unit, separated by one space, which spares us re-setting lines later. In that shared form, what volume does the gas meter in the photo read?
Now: 373000 ft³
